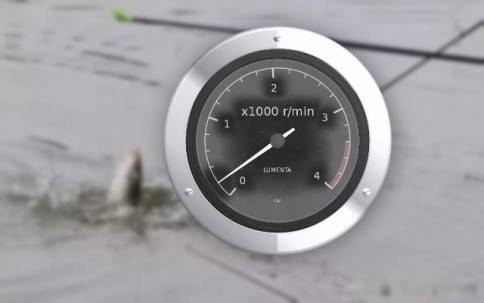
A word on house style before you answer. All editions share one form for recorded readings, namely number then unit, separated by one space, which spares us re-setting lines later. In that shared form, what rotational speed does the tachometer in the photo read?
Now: 200 rpm
